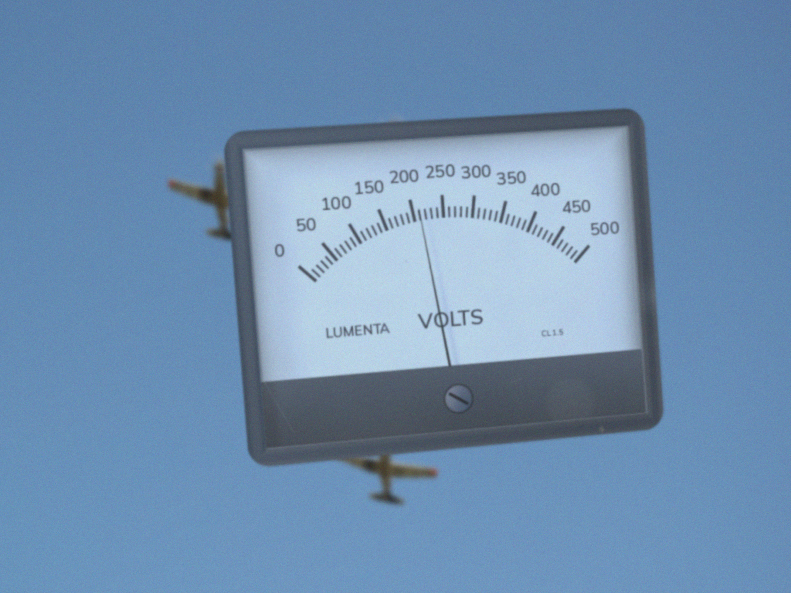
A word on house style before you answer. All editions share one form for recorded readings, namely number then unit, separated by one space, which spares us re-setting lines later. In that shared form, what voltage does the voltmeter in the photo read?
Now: 210 V
